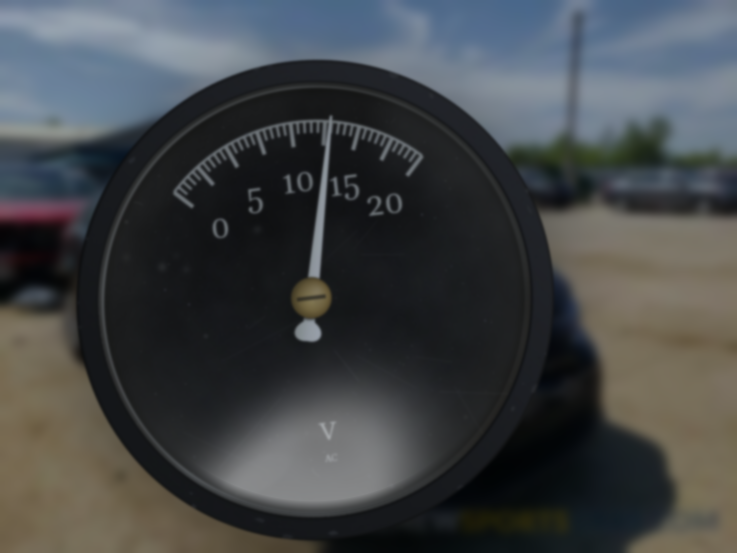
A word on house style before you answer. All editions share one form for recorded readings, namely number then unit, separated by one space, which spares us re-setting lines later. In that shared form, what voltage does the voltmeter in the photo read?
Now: 13 V
